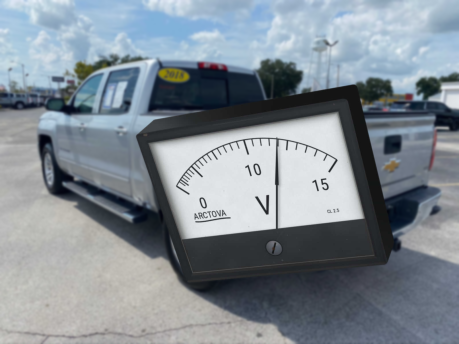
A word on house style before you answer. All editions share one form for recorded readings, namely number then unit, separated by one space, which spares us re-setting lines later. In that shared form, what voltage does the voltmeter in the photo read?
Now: 12 V
